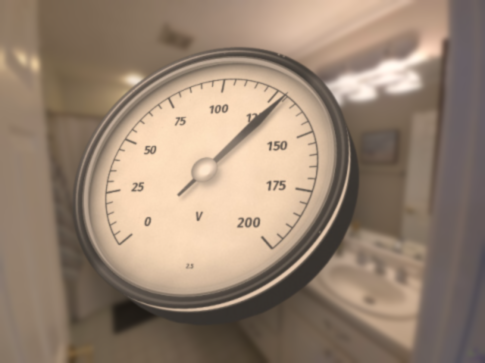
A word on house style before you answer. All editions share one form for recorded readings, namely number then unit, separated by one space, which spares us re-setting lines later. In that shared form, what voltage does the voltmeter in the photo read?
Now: 130 V
